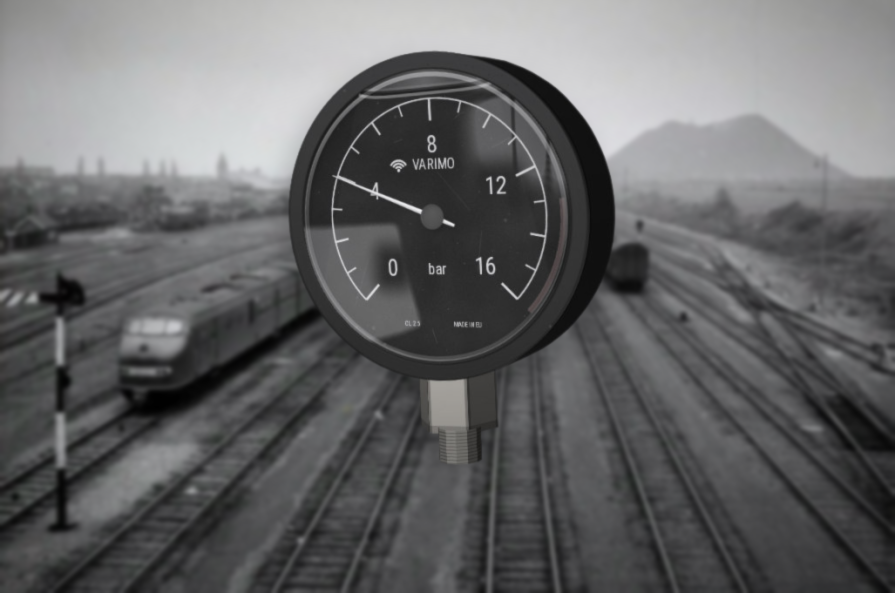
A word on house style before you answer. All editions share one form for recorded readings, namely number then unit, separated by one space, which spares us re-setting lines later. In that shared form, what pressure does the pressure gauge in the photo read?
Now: 4 bar
